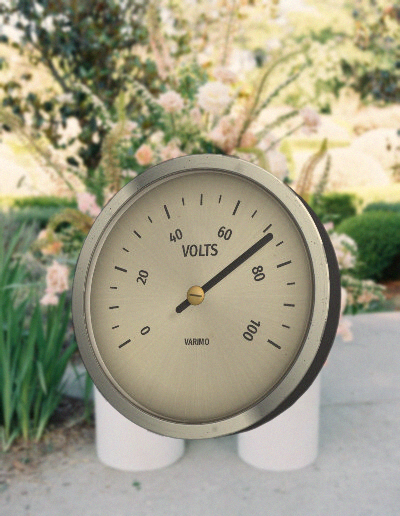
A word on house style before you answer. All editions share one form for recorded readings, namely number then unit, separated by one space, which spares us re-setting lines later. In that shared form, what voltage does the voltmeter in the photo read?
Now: 72.5 V
